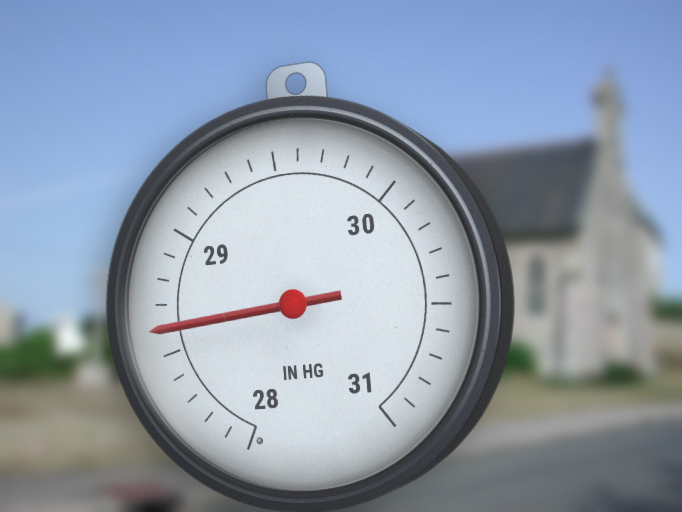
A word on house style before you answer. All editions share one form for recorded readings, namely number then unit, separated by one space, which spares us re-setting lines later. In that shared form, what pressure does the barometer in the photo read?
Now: 28.6 inHg
